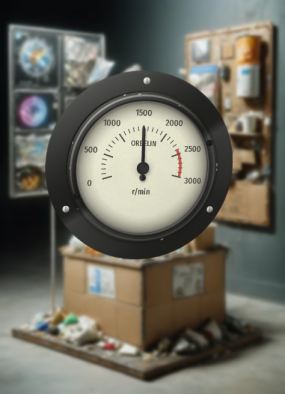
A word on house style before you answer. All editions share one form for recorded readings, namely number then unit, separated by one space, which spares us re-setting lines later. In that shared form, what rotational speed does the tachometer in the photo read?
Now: 1500 rpm
